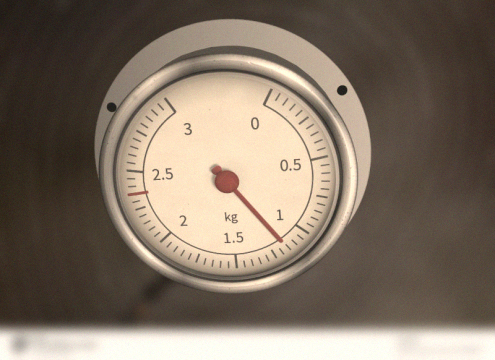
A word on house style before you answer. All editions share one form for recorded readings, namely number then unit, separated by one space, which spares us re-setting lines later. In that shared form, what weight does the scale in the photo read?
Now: 1.15 kg
